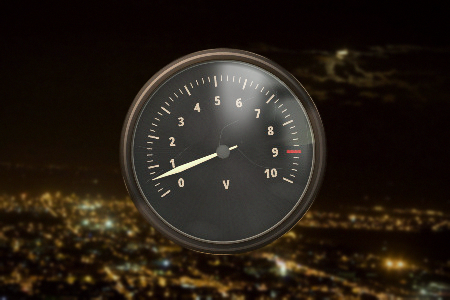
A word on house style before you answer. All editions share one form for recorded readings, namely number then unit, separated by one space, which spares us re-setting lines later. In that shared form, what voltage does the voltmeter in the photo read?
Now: 0.6 V
